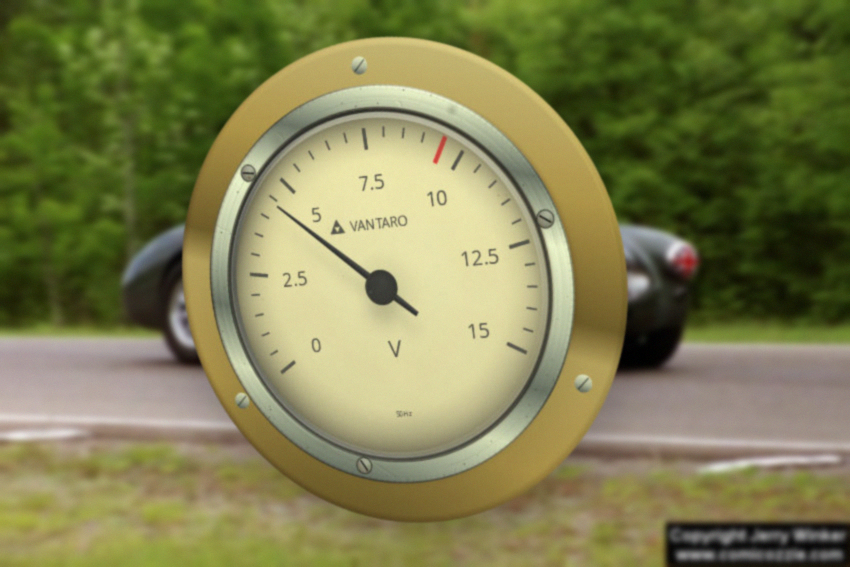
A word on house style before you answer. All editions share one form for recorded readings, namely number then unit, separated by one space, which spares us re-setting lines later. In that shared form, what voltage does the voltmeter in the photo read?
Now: 4.5 V
